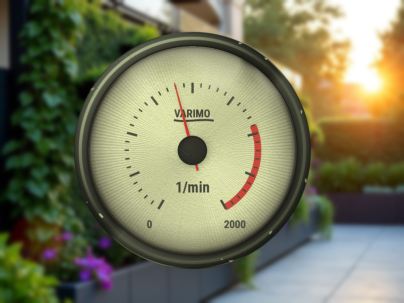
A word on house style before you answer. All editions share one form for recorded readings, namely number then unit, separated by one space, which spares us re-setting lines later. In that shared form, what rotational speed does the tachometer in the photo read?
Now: 900 rpm
